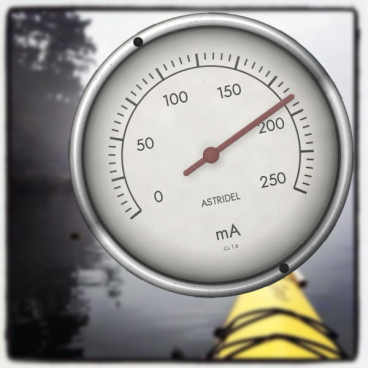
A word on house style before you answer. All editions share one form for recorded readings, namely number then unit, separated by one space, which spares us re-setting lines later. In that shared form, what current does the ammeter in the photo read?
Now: 190 mA
